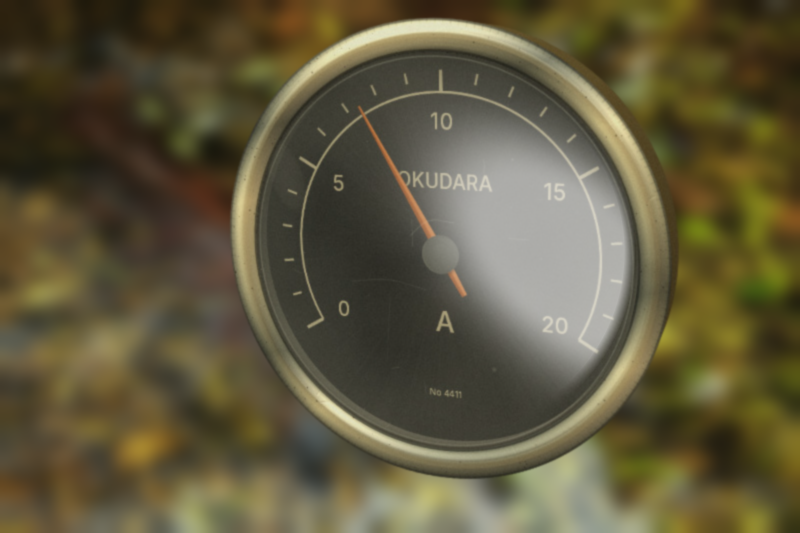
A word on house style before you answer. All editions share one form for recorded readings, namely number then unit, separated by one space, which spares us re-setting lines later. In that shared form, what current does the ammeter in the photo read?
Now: 7.5 A
